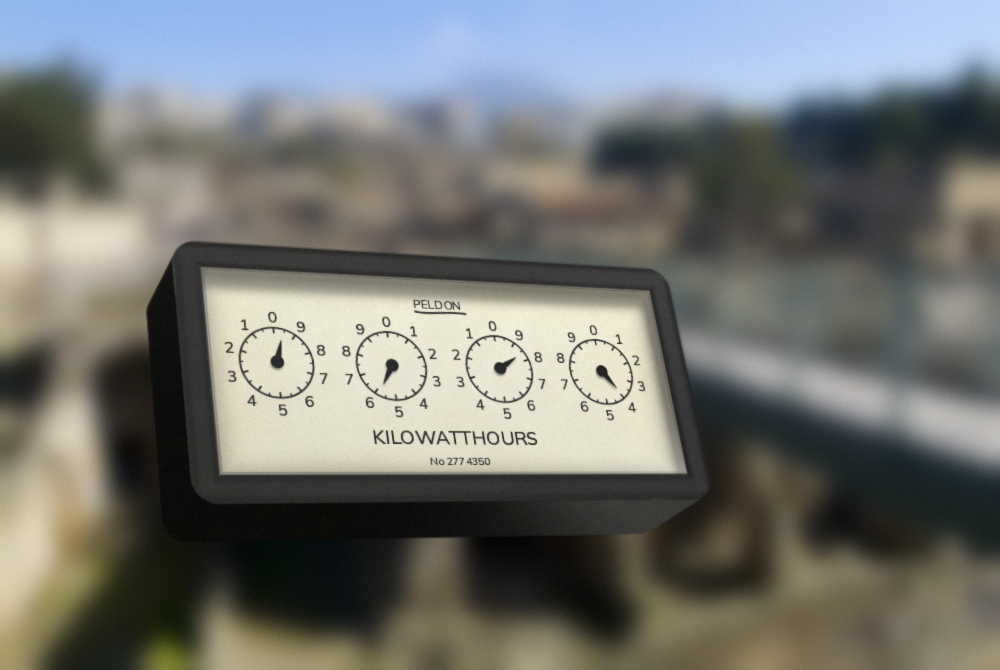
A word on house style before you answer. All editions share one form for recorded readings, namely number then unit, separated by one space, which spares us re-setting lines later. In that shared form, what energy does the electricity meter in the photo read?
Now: 9584 kWh
